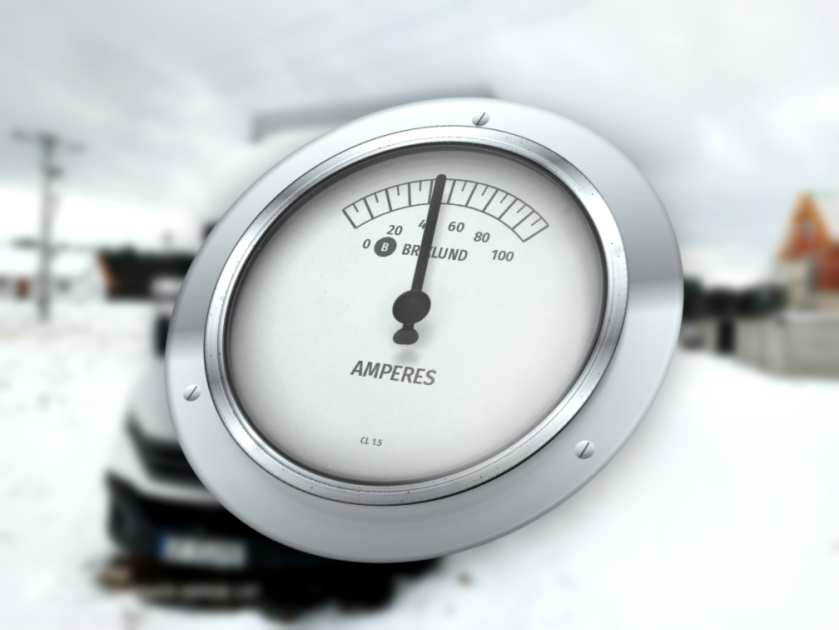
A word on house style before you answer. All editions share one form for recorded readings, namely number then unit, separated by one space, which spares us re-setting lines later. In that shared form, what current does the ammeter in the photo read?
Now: 45 A
